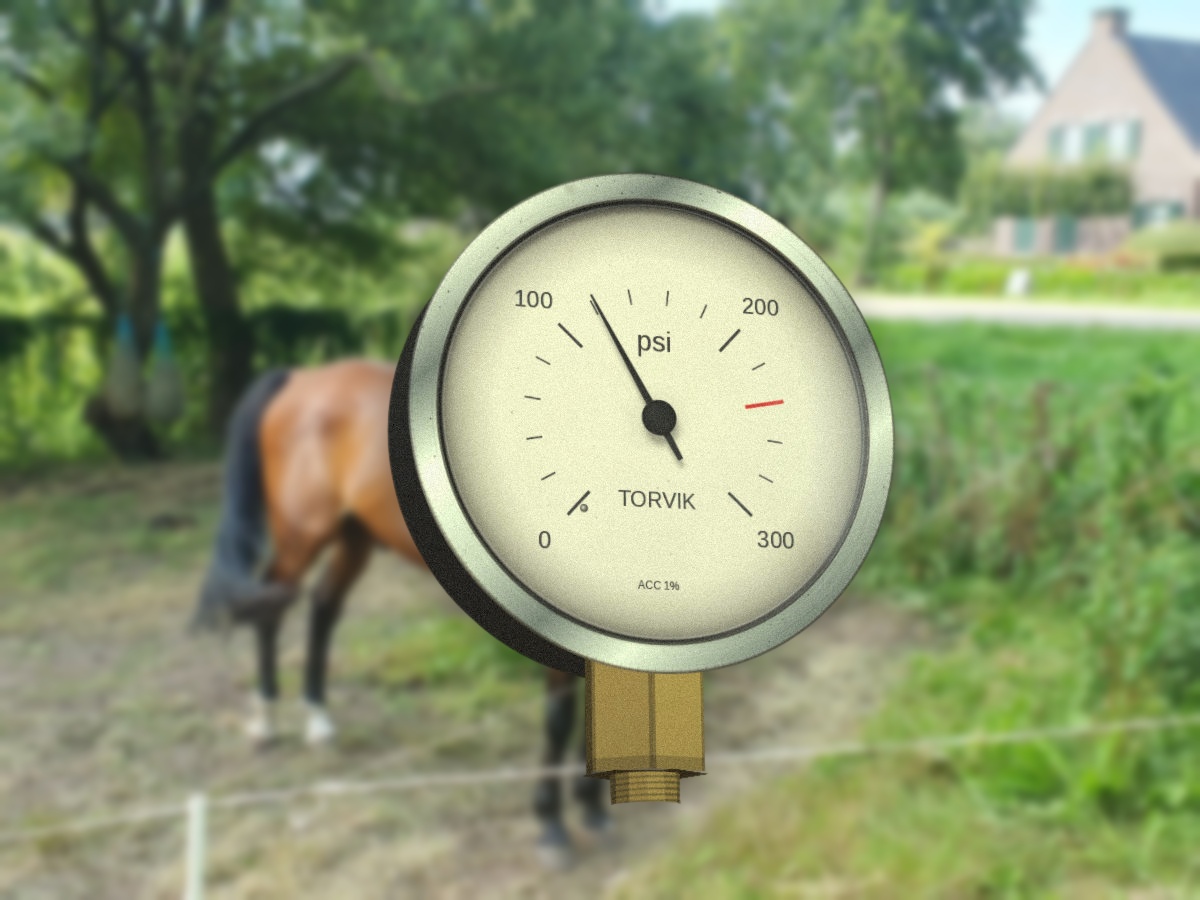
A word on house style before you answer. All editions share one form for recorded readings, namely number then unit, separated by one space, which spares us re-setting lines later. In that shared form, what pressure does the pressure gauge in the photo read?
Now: 120 psi
